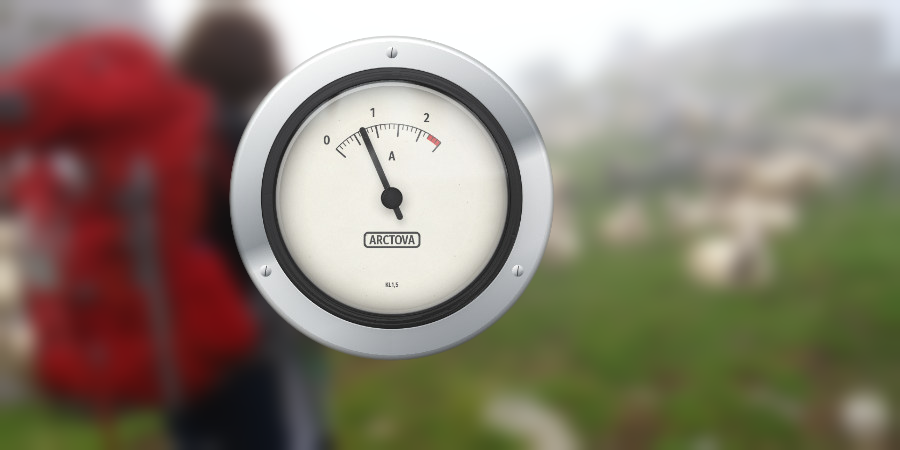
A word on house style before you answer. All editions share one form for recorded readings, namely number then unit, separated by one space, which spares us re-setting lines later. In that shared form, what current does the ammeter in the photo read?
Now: 0.7 A
